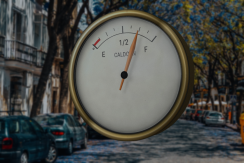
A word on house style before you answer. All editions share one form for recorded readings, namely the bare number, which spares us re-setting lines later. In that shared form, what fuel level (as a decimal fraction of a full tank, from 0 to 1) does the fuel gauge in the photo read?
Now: 0.75
